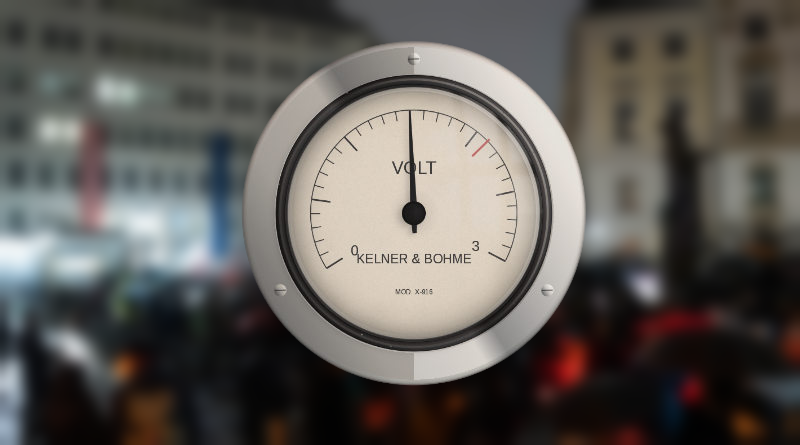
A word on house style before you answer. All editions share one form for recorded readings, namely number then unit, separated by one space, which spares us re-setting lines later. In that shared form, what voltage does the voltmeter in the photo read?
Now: 1.5 V
